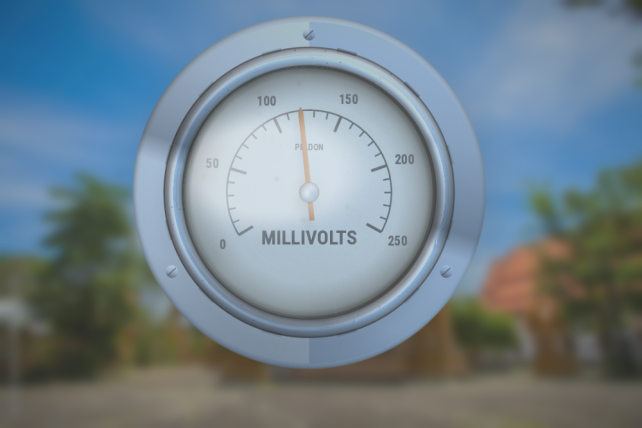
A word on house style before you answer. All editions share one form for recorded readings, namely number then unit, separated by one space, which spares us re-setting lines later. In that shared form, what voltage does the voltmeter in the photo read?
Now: 120 mV
